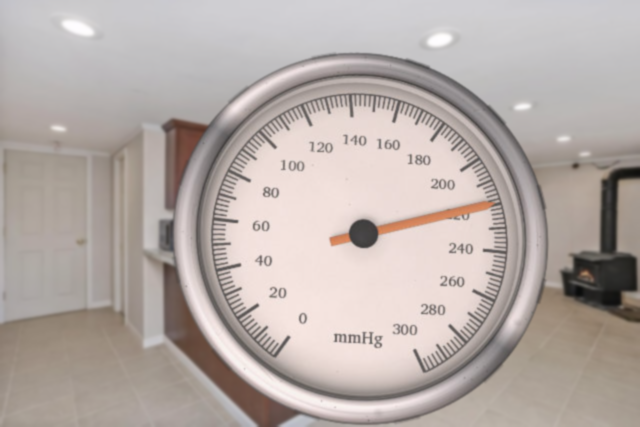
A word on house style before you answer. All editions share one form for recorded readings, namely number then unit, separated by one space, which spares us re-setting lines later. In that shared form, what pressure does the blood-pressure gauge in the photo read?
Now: 220 mmHg
